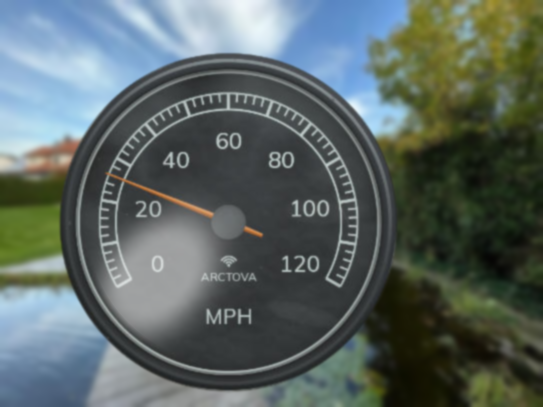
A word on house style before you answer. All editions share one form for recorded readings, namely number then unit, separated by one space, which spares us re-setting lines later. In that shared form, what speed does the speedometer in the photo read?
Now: 26 mph
